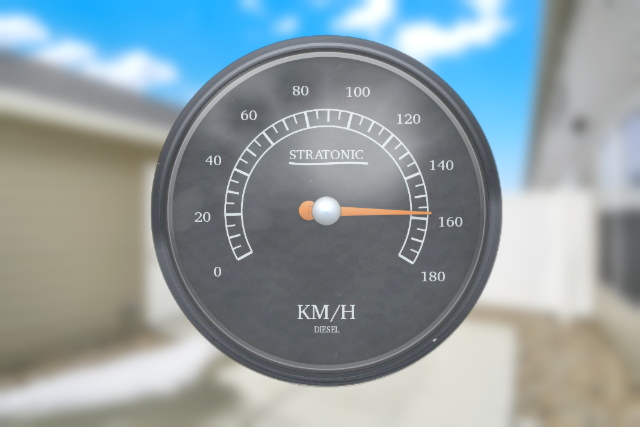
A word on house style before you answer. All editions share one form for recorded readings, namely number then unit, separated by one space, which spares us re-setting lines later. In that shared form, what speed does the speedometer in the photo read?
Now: 157.5 km/h
